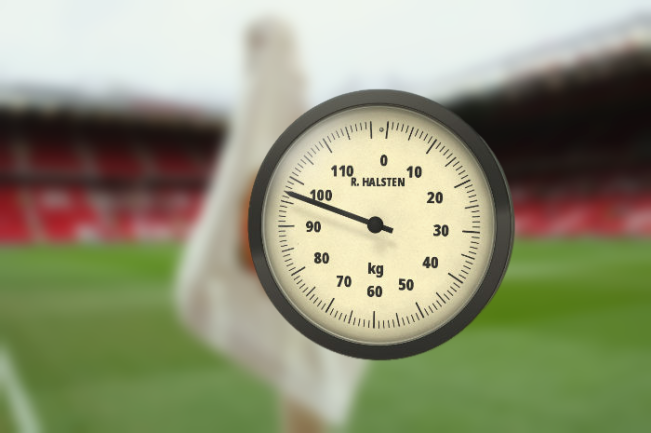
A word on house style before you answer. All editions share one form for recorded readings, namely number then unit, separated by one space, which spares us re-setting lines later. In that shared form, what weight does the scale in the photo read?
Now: 97 kg
